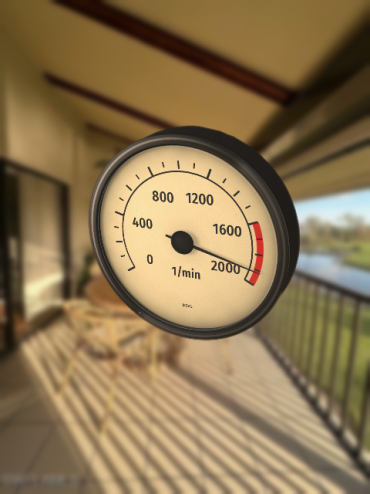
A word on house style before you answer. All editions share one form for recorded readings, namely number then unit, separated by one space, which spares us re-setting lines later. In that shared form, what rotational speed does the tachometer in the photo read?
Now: 1900 rpm
